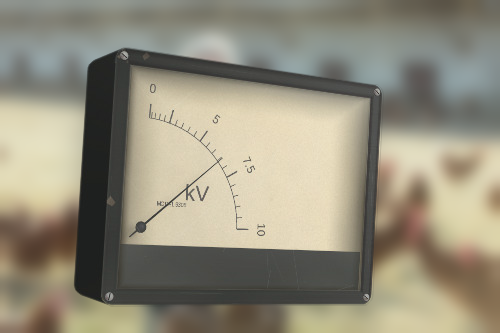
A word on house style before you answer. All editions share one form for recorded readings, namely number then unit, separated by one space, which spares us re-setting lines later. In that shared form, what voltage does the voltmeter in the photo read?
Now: 6.5 kV
